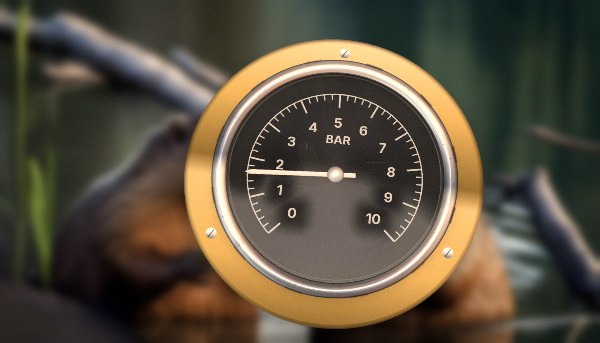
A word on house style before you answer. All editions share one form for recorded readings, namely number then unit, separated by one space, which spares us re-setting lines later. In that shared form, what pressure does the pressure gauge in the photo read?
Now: 1.6 bar
